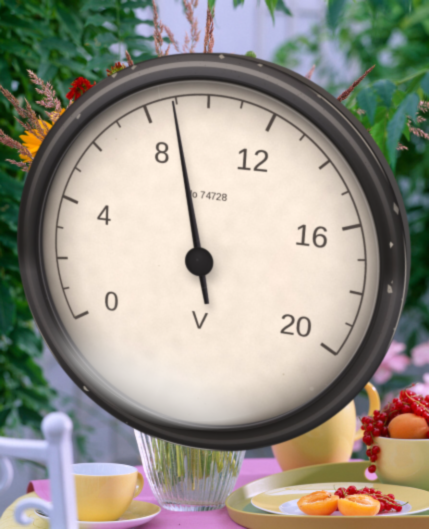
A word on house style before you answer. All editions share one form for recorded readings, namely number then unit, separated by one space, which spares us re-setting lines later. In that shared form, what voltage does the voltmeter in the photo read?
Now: 9 V
